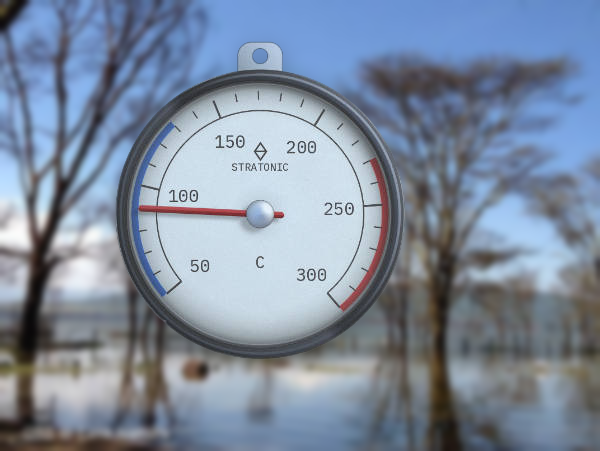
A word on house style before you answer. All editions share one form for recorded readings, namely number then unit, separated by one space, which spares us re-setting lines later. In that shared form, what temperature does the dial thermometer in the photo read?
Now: 90 °C
